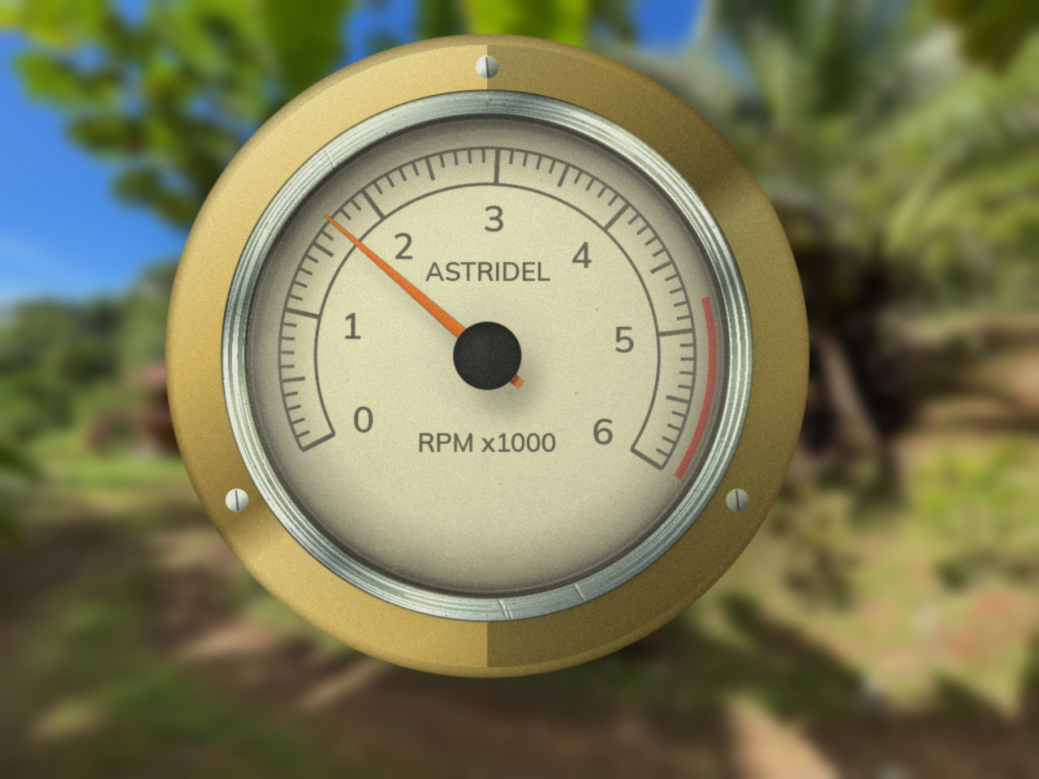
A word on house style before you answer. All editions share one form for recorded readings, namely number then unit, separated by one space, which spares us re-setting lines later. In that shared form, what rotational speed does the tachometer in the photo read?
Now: 1700 rpm
